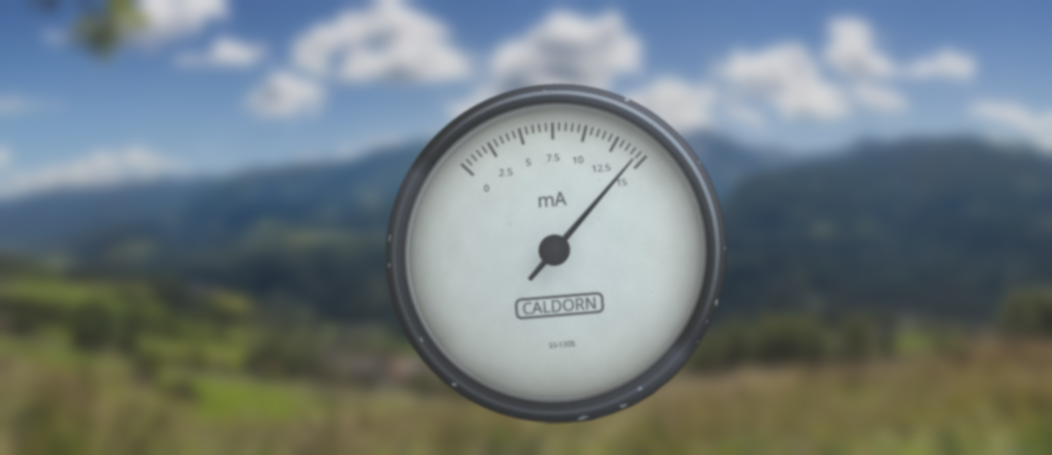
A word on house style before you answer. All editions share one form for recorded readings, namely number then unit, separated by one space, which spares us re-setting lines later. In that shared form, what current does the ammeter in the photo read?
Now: 14.5 mA
